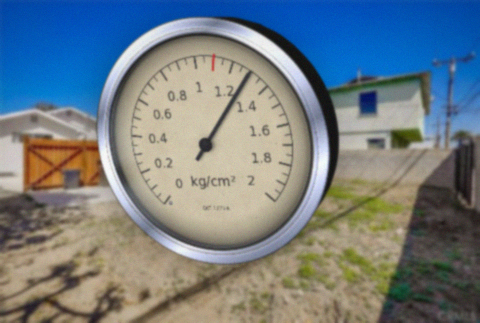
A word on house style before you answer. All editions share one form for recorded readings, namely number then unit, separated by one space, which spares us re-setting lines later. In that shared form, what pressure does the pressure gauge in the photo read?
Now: 1.3 kg/cm²
